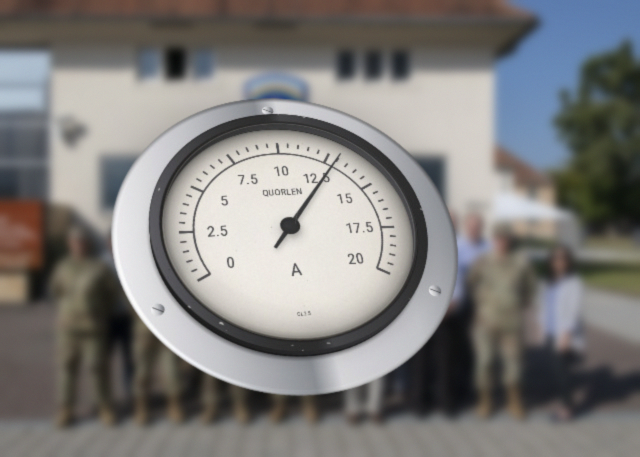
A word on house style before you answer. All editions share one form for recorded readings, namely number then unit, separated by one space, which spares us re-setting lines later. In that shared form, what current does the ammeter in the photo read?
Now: 13 A
